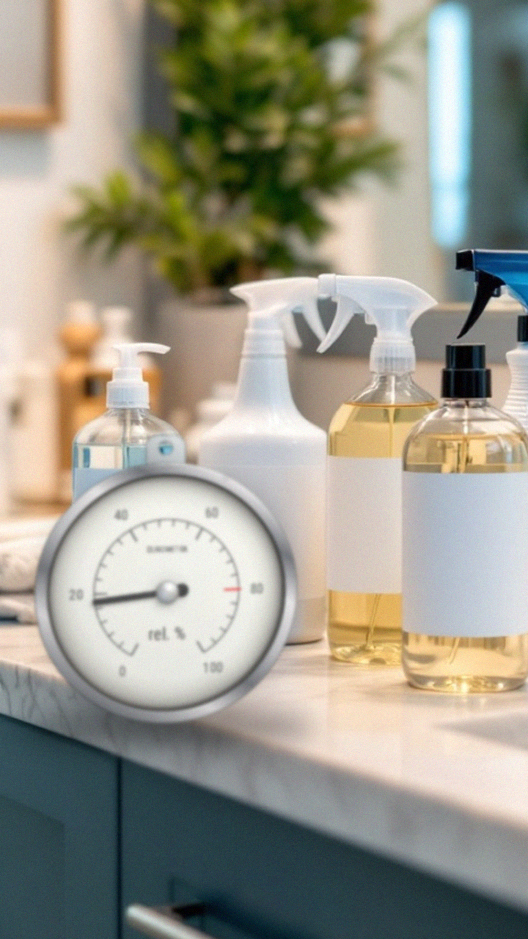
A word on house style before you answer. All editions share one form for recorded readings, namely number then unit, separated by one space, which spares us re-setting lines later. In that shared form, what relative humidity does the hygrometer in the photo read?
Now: 18 %
